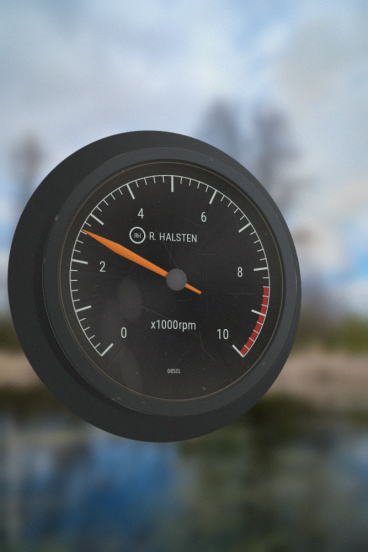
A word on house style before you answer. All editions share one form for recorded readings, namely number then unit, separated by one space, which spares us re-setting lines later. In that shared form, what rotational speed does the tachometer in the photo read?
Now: 2600 rpm
